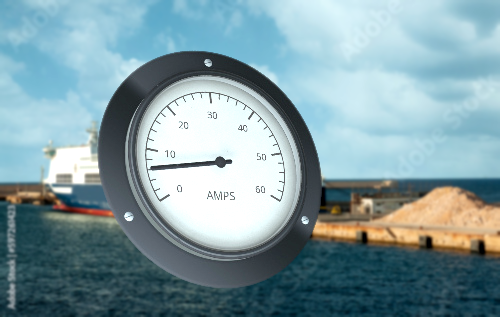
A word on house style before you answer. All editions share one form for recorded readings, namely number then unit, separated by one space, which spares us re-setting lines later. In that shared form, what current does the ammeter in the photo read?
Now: 6 A
